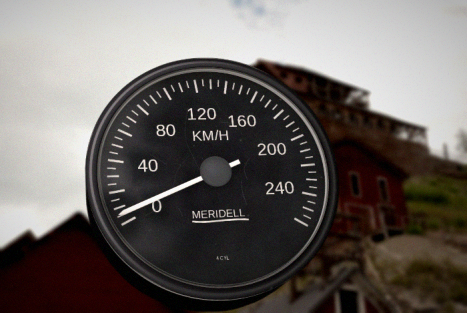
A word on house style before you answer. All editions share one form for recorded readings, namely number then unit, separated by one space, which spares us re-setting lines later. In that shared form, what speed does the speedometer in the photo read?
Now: 5 km/h
